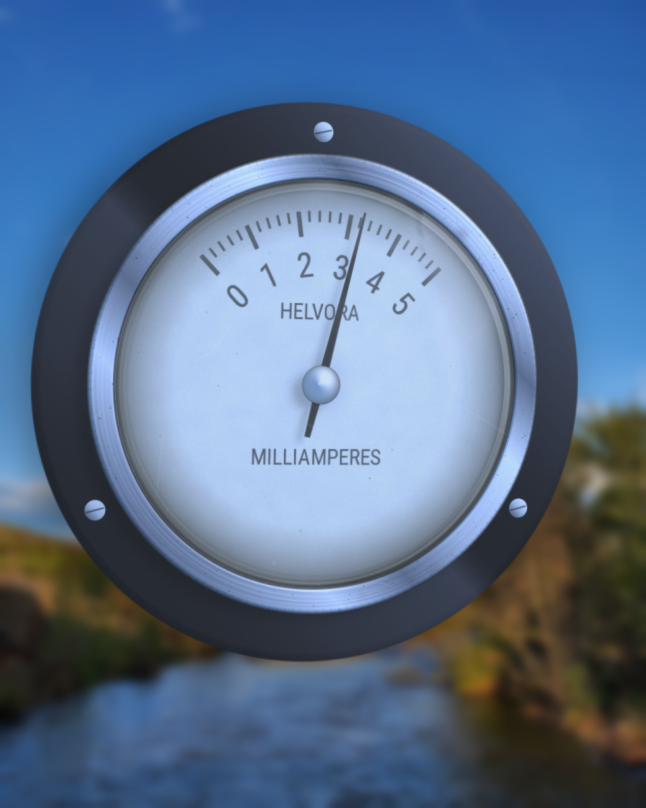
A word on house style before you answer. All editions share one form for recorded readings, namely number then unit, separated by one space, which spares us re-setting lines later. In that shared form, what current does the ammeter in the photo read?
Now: 3.2 mA
